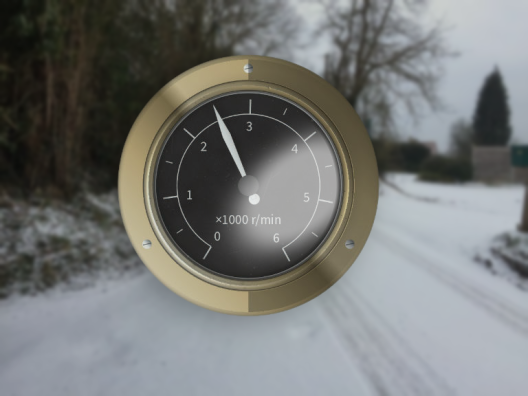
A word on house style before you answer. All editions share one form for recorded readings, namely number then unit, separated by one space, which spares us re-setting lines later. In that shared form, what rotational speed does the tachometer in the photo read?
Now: 2500 rpm
